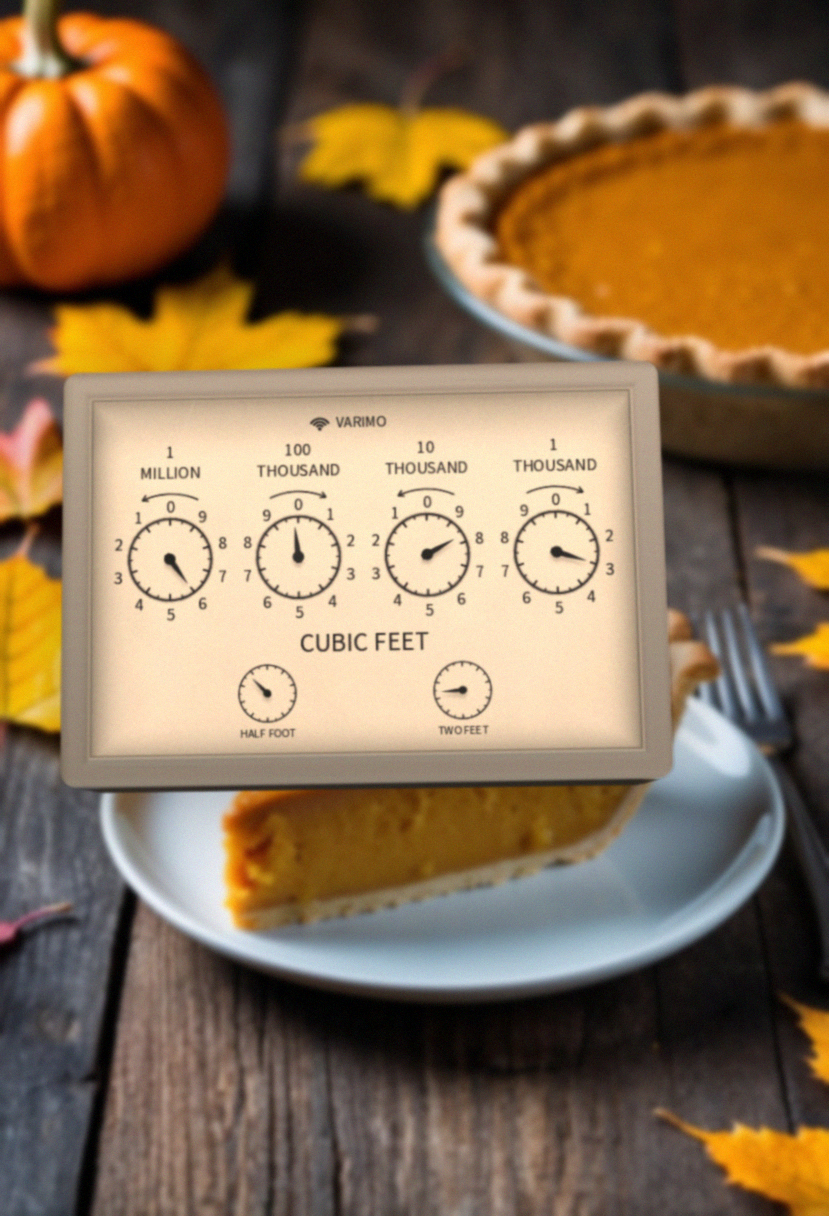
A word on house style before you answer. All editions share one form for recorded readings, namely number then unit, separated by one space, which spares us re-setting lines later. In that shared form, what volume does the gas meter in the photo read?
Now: 598300 ft³
